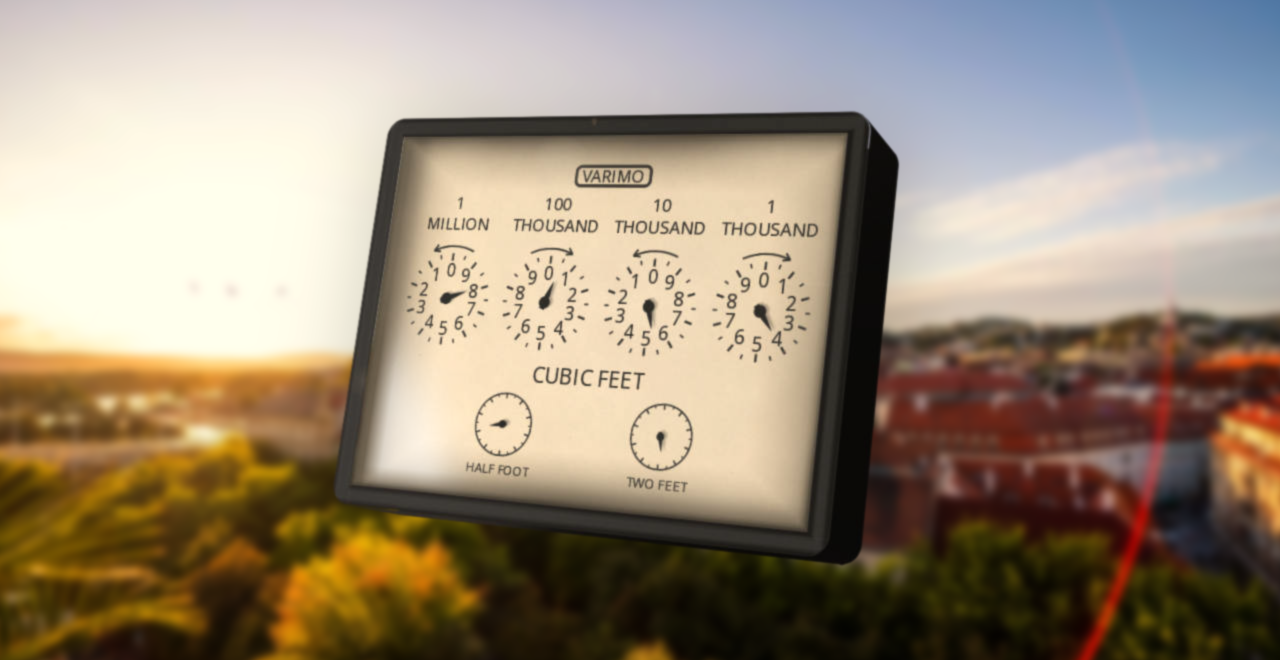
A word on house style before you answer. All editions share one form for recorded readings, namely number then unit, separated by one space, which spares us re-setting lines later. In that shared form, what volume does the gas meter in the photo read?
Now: 805400 ft³
